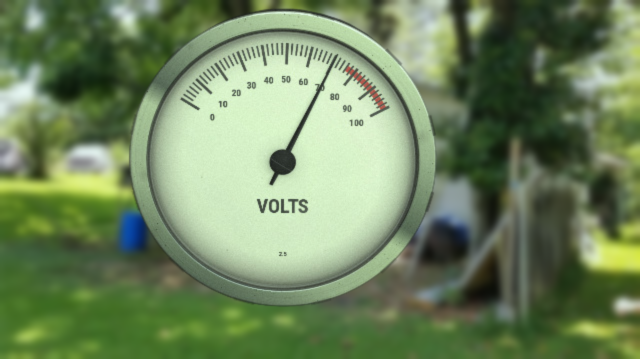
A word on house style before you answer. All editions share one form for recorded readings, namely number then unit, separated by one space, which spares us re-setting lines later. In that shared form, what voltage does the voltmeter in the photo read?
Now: 70 V
